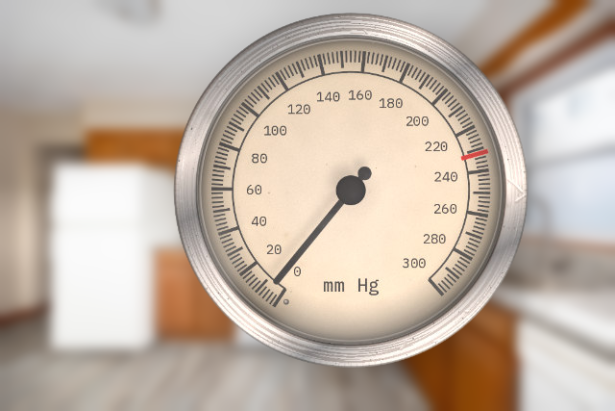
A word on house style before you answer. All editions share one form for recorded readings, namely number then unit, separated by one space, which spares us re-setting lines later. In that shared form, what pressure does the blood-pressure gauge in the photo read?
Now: 6 mmHg
